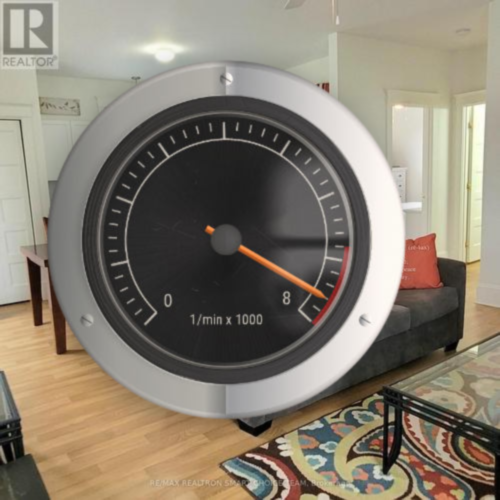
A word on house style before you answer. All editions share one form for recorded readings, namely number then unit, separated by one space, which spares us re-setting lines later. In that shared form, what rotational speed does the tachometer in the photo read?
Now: 7600 rpm
